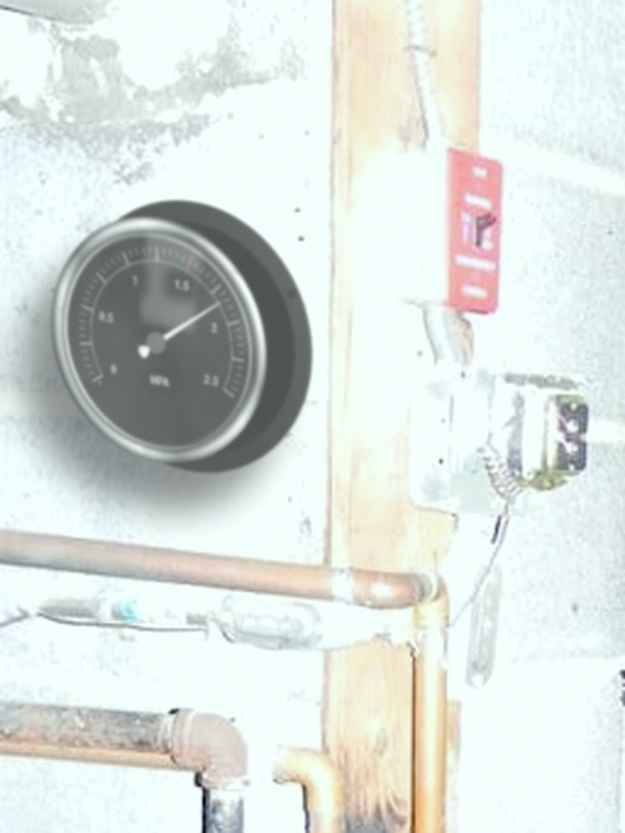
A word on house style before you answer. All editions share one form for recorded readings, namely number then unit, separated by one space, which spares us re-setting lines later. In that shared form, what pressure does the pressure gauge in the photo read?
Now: 1.85 MPa
